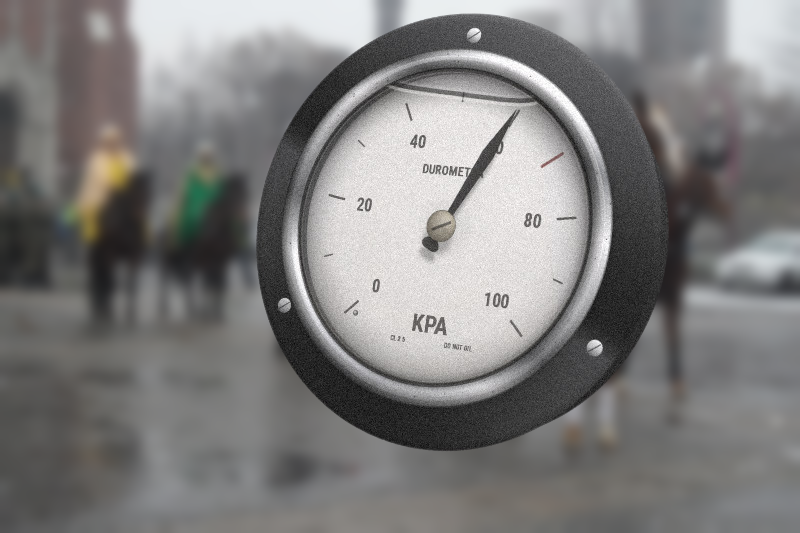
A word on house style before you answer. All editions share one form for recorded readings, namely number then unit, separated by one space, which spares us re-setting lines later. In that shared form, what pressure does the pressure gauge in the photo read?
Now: 60 kPa
